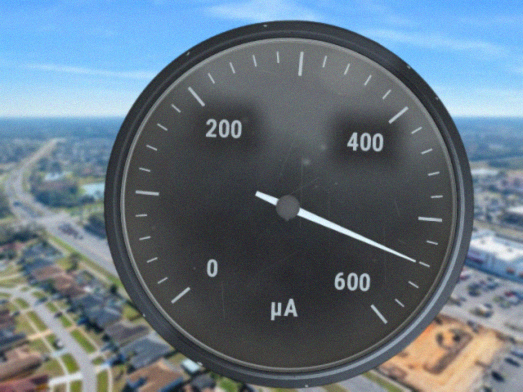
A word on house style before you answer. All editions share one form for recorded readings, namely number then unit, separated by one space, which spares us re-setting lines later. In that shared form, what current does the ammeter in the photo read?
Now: 540 µA
